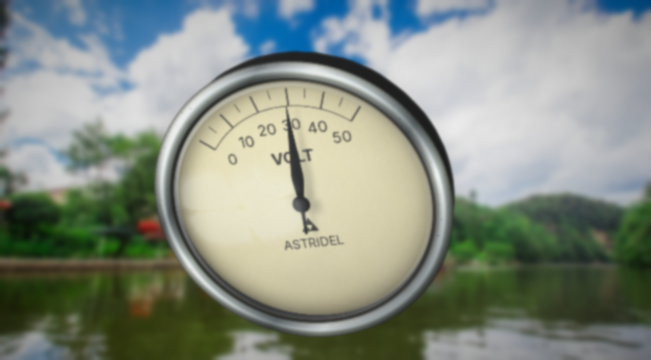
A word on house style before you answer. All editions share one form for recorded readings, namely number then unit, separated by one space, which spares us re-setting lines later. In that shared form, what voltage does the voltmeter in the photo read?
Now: 30 V
